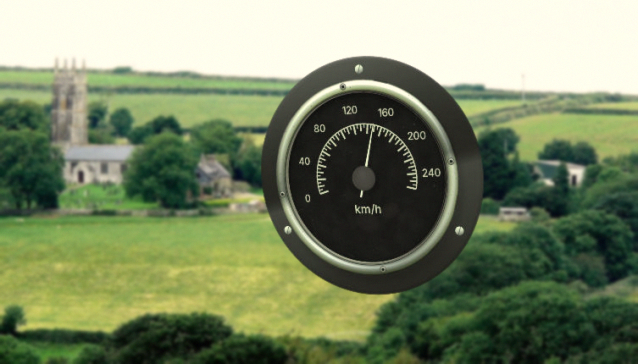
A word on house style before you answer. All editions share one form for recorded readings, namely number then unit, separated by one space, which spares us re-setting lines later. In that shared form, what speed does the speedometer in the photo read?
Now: 150 km/h
